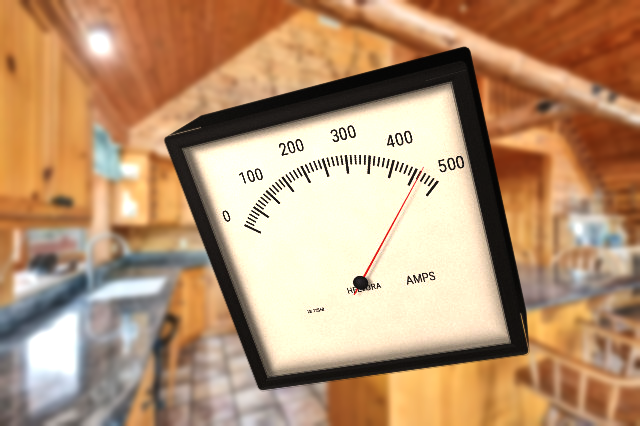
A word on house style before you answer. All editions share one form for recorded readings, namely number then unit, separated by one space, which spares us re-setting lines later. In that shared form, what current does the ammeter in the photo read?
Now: 460 A
